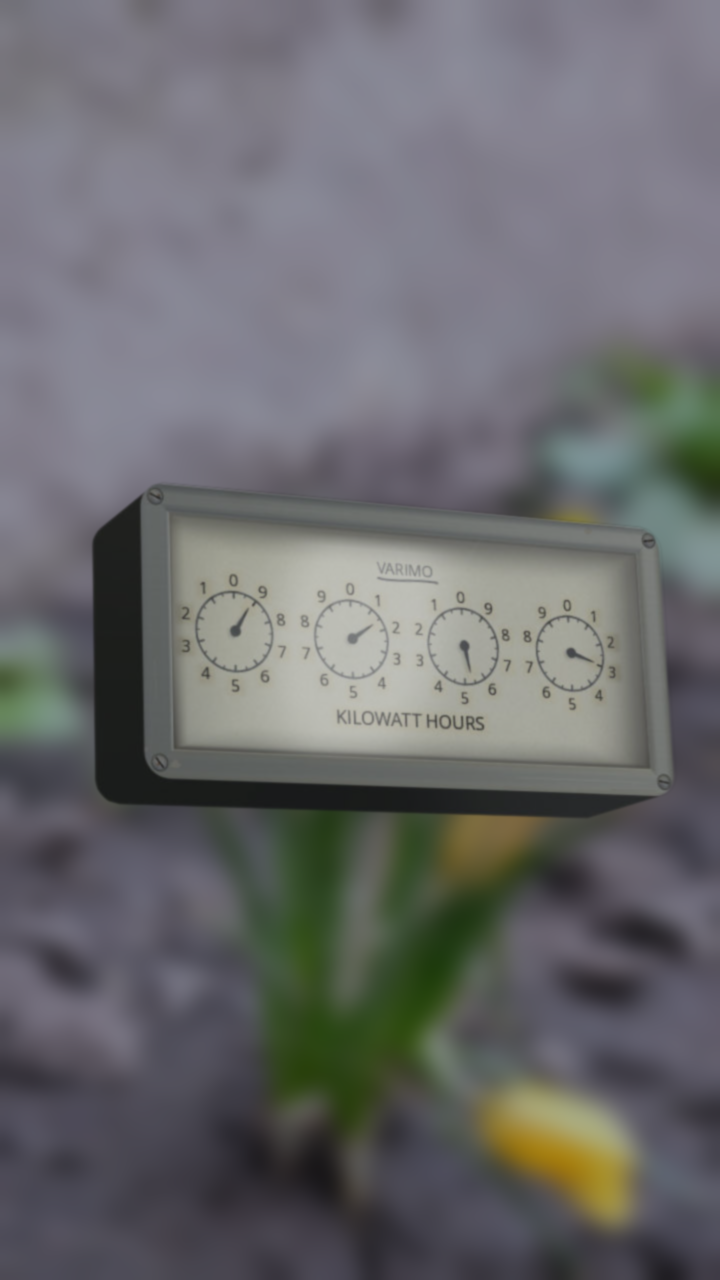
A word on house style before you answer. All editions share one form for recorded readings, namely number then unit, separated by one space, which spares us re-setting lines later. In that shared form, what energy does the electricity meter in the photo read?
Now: 9153 kWh
